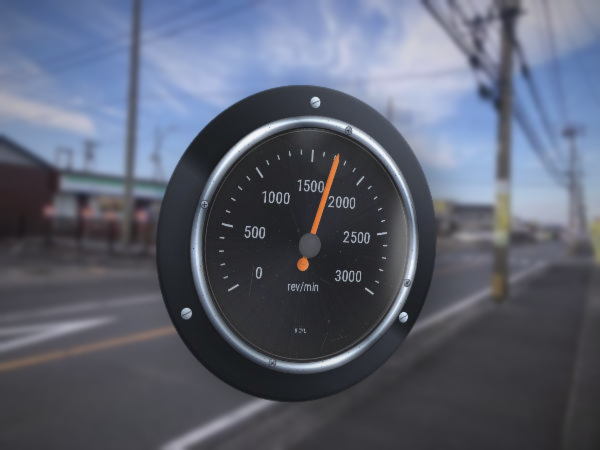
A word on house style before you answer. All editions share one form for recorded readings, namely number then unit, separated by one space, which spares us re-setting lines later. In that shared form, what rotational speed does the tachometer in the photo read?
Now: 1700 rpm
